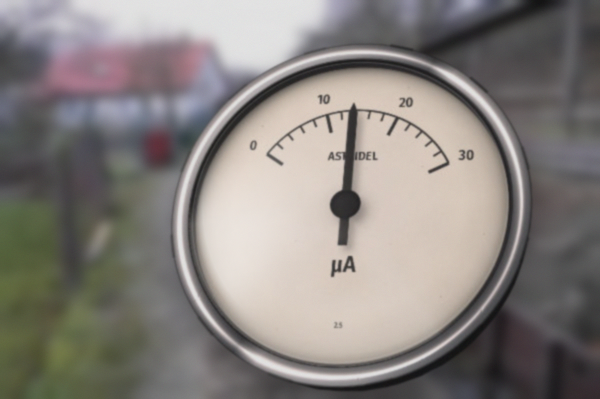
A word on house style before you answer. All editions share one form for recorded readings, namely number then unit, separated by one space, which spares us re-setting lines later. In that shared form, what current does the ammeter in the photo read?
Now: 14 µA
